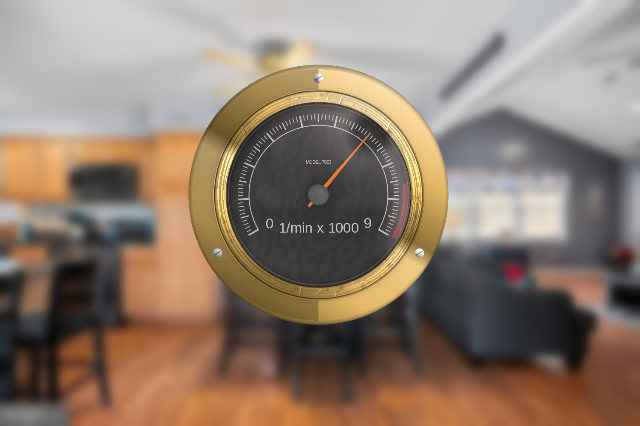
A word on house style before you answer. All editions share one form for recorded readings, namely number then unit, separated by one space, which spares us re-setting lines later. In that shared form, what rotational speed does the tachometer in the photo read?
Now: 6000 rpm
